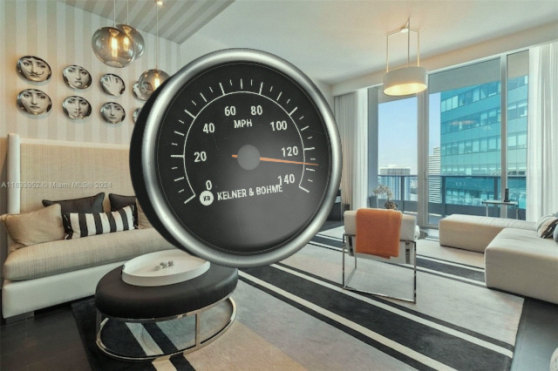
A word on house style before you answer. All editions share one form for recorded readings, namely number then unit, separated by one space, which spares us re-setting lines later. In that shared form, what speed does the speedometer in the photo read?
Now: 127.5 mph
